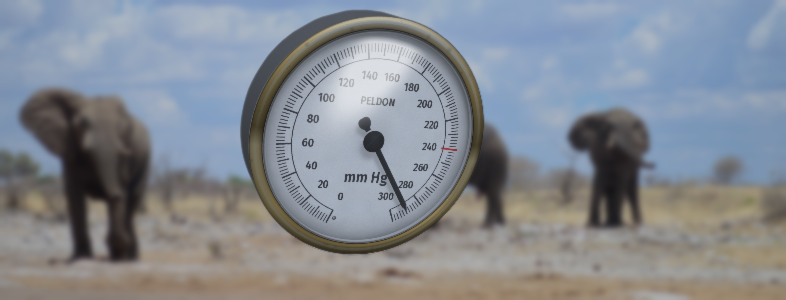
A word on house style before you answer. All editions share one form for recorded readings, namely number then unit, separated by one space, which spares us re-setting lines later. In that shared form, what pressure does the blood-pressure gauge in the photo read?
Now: 290 mmHg
